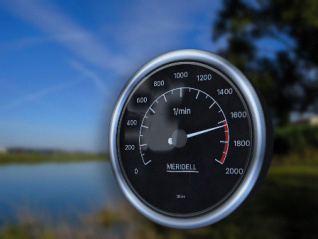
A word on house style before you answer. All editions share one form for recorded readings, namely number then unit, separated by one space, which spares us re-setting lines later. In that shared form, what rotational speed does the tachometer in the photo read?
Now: 1650 rpm
